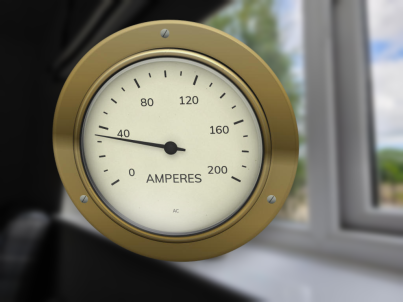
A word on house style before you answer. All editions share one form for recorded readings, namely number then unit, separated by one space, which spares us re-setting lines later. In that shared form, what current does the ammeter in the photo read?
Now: 35 A
